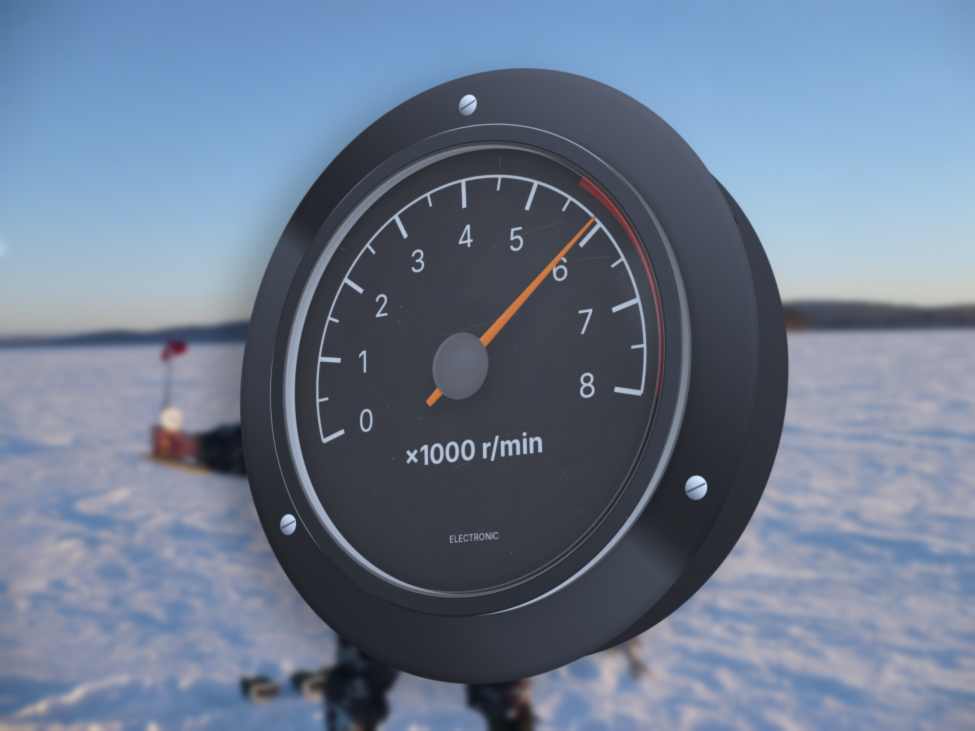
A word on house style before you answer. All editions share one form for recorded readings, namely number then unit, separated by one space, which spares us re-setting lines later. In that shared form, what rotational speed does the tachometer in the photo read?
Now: 6000 rpm
